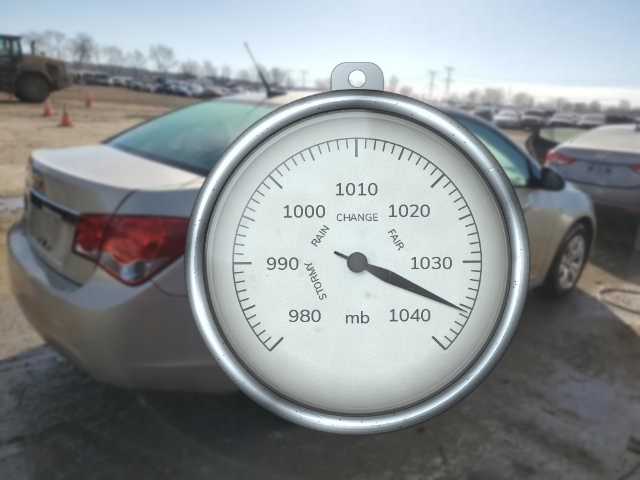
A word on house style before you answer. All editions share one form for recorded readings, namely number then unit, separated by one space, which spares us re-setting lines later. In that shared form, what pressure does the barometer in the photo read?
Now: 1035.5 mbar
